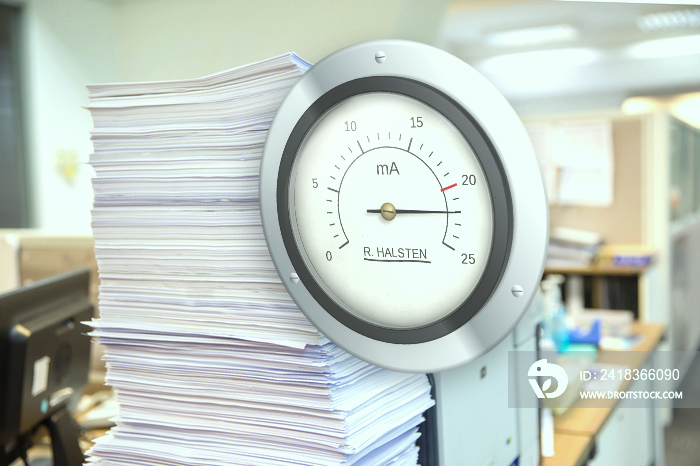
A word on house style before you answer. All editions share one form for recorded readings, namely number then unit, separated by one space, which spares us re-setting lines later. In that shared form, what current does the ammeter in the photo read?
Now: 22 mA
